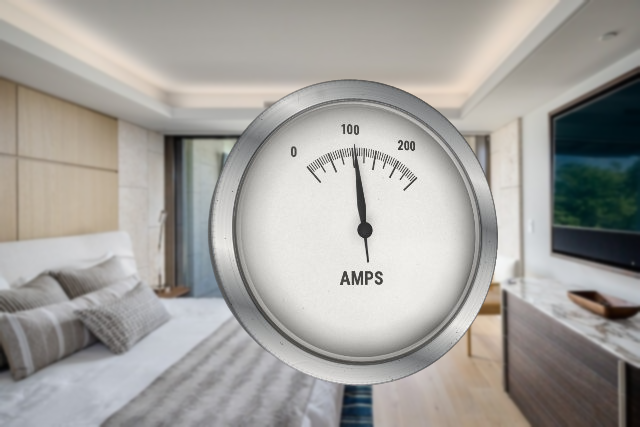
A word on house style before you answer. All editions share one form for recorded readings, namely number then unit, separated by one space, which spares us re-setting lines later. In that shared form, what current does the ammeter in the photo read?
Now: 100 A
